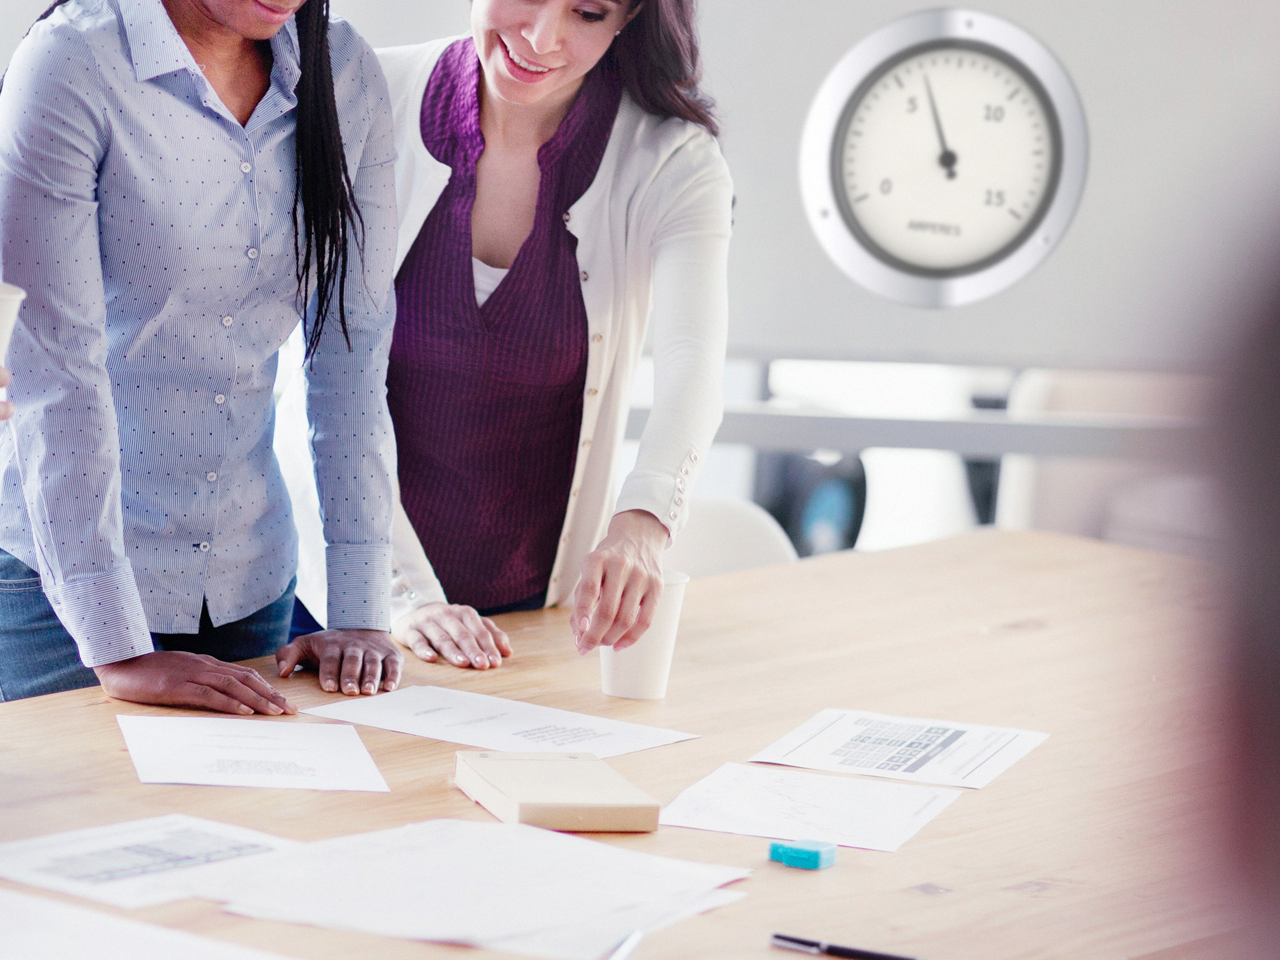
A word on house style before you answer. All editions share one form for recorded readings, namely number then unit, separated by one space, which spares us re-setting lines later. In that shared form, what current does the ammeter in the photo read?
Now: 6 A
